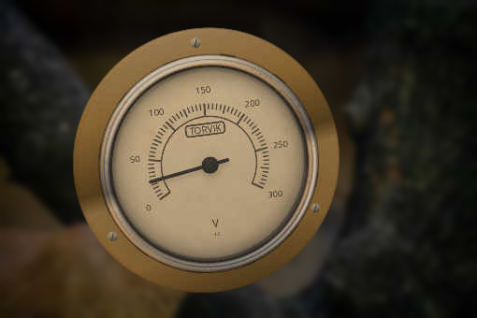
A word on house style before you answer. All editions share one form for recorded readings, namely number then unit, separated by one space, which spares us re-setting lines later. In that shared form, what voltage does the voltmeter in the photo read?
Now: 25 V
